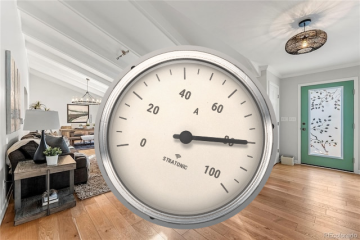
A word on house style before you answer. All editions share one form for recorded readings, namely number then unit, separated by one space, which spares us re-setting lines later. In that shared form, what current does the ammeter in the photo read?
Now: 80 A
